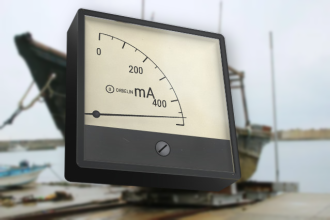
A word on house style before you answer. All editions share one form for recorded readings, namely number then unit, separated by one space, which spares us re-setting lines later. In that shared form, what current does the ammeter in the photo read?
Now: 475 mA
